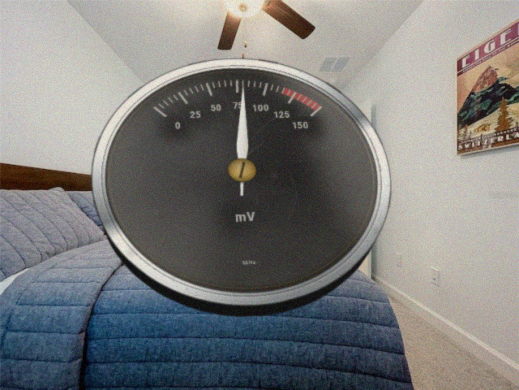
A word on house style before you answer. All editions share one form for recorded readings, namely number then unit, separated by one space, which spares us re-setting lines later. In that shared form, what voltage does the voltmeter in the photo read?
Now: 80 mV
